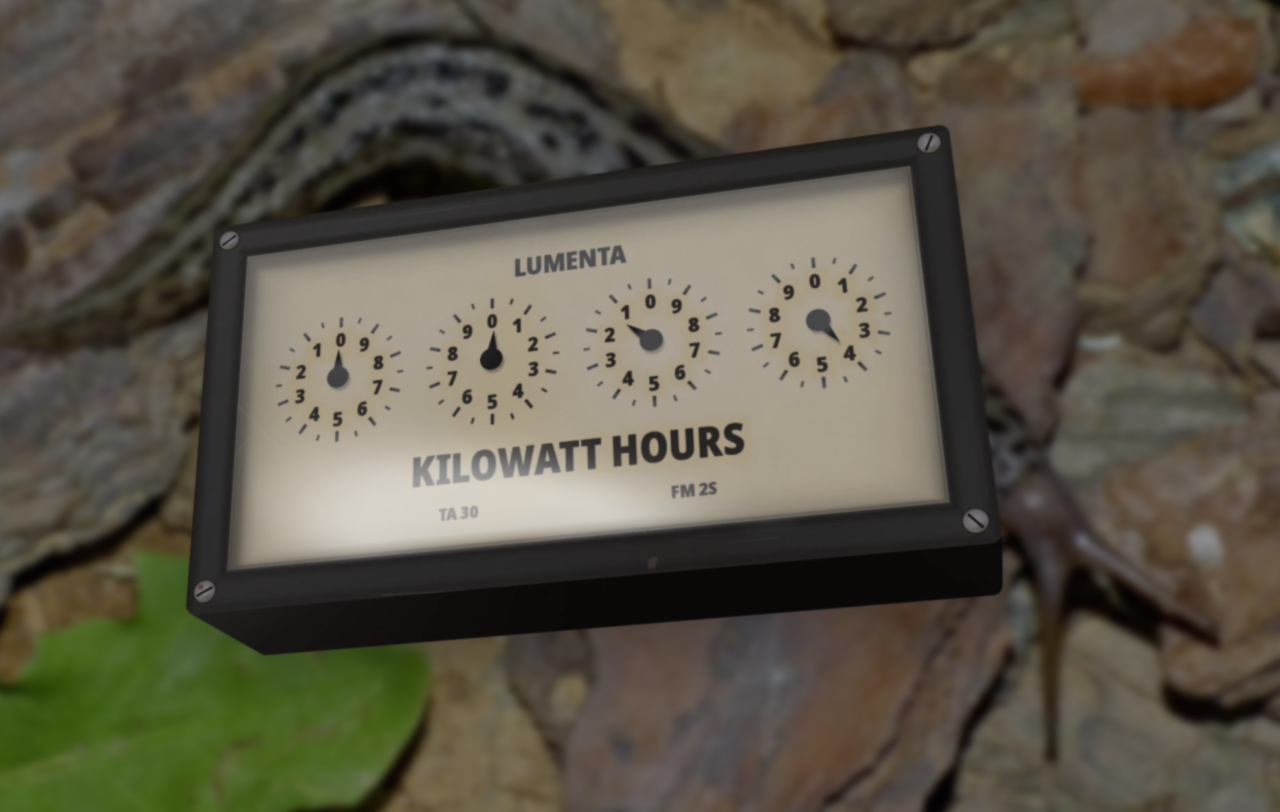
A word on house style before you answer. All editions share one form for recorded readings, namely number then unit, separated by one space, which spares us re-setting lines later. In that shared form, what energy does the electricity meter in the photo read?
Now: 14 kWh
